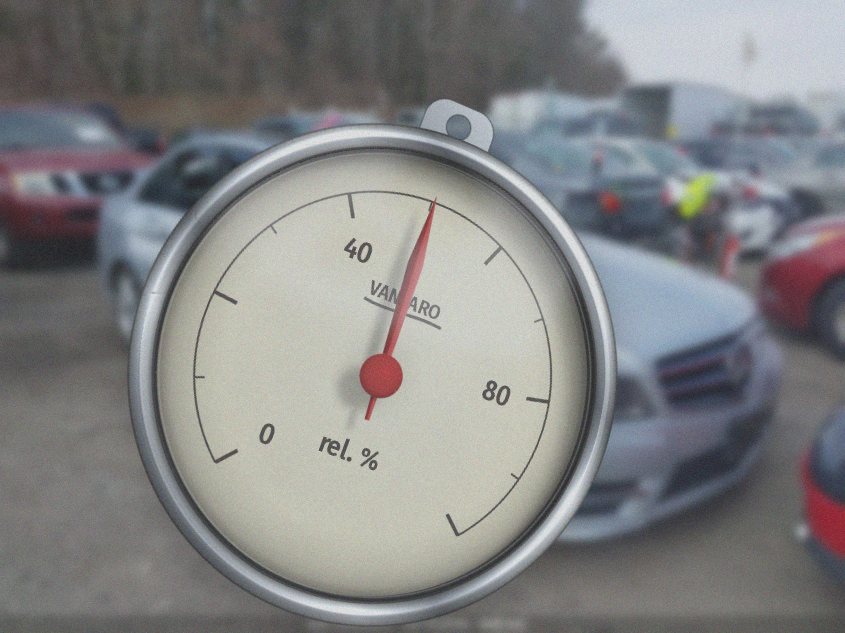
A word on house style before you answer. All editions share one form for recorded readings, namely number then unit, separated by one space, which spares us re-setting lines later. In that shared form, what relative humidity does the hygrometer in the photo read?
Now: 50 %
